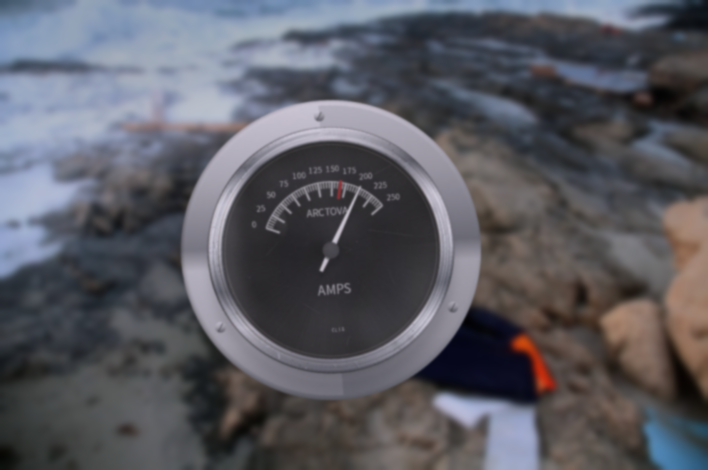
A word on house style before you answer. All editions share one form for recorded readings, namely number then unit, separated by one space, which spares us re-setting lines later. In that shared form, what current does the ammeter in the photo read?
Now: 200 A
